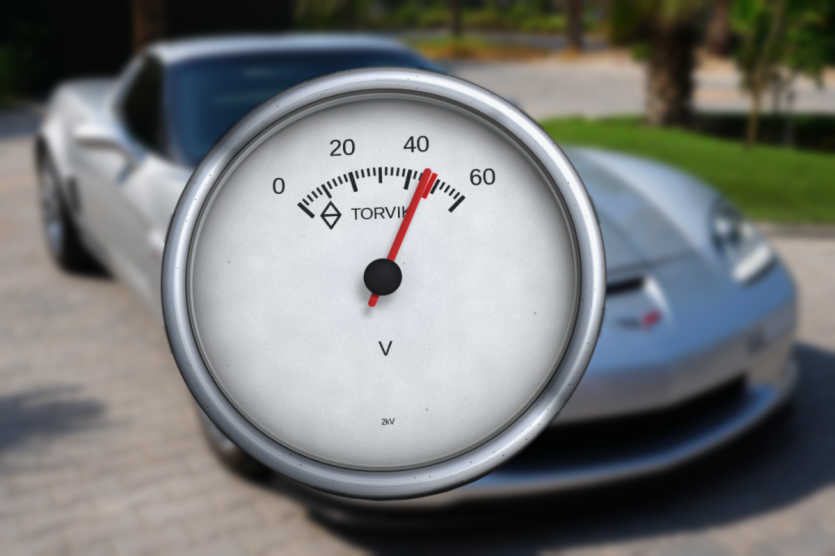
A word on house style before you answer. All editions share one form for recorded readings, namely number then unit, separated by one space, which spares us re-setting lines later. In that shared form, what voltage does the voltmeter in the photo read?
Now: 46 V
